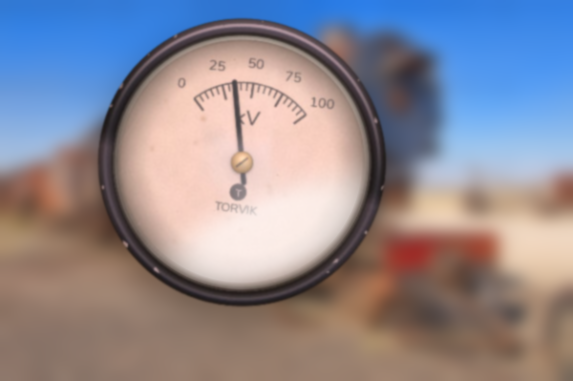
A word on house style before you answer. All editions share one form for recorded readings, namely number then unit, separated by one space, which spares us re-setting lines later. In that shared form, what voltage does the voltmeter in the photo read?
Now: 35 kV
